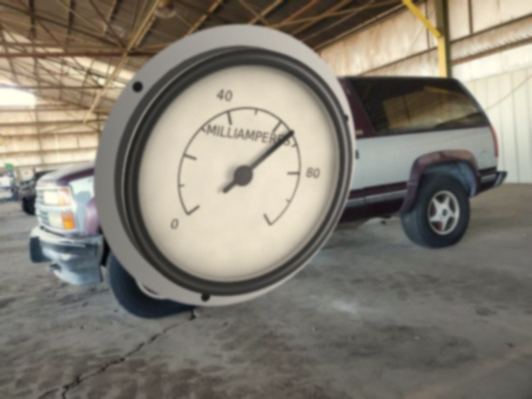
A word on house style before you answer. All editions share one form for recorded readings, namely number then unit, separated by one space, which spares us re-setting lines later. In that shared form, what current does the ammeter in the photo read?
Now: 65 mA
